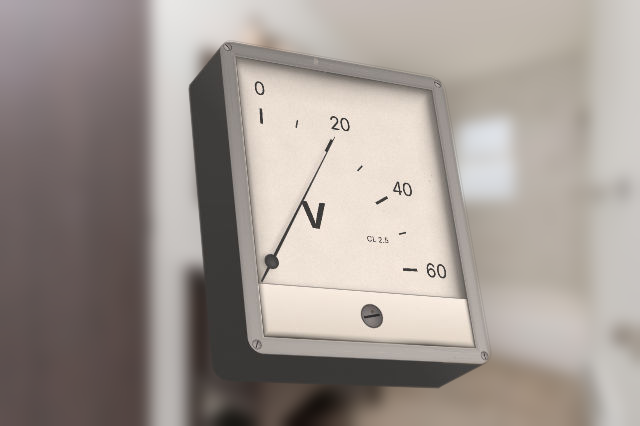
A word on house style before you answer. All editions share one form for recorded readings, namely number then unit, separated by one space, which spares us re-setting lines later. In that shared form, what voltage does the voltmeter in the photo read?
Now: 20 V
